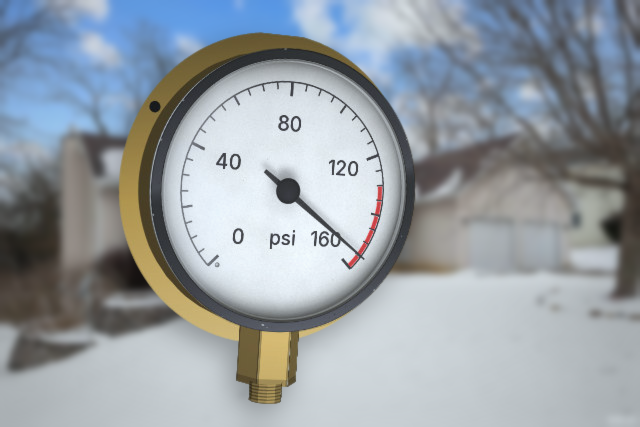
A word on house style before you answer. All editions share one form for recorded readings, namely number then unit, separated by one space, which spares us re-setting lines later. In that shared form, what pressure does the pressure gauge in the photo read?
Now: 155 psi
